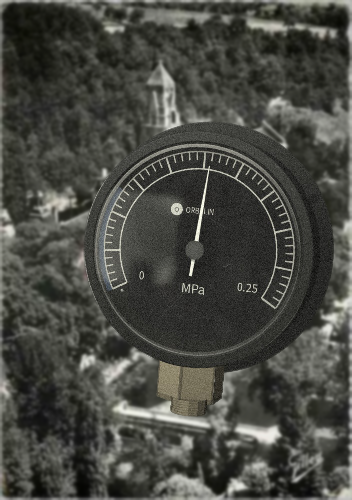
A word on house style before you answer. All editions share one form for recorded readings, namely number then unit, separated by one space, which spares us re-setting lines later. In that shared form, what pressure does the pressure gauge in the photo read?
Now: 0.13 MPa
